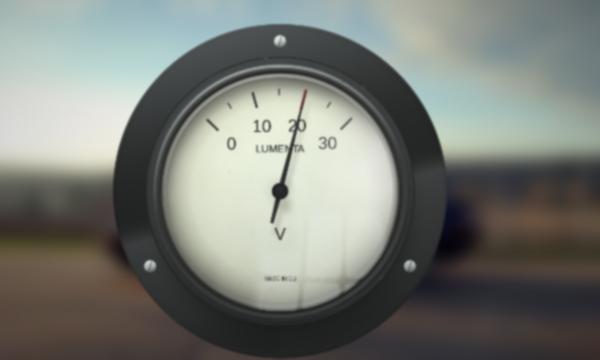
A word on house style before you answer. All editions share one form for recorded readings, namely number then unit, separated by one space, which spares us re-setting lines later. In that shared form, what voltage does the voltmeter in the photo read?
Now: 20 V
